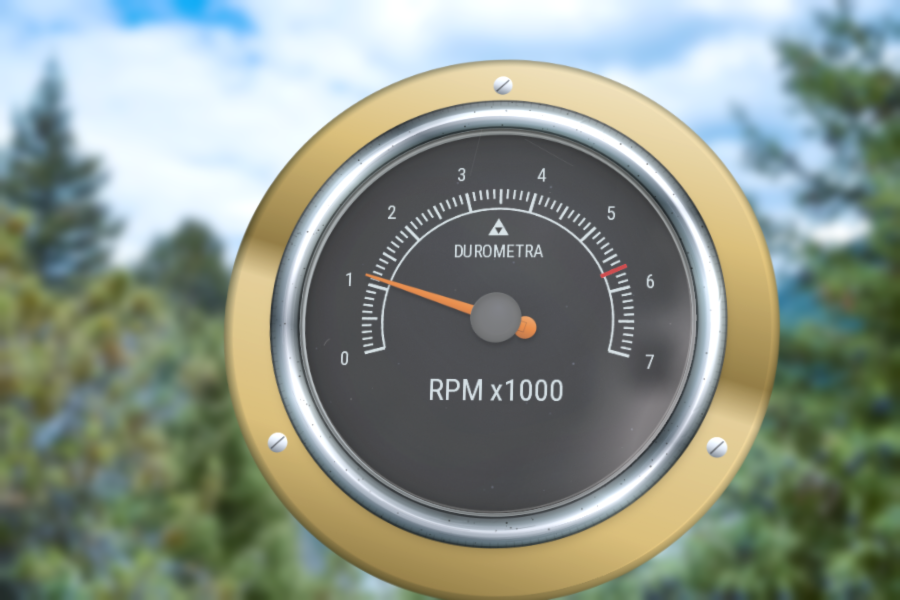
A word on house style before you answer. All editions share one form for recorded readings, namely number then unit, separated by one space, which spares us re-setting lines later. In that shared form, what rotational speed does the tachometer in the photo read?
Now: 1100 rpm
